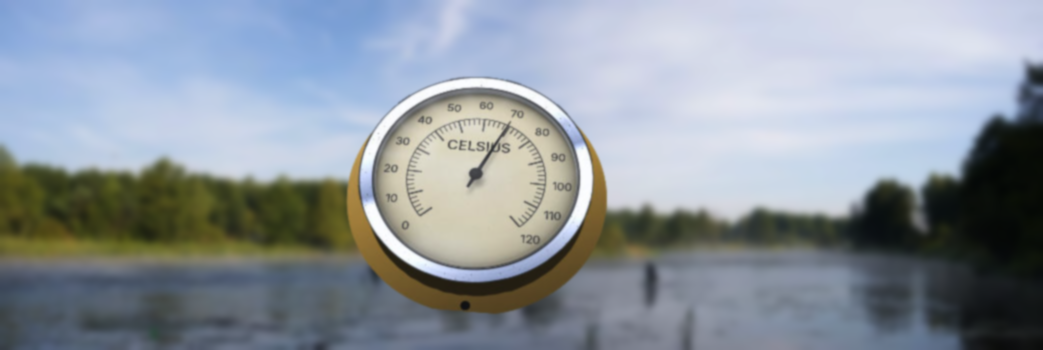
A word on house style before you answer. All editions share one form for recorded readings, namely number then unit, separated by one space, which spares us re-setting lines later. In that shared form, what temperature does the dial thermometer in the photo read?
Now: 70 °C
